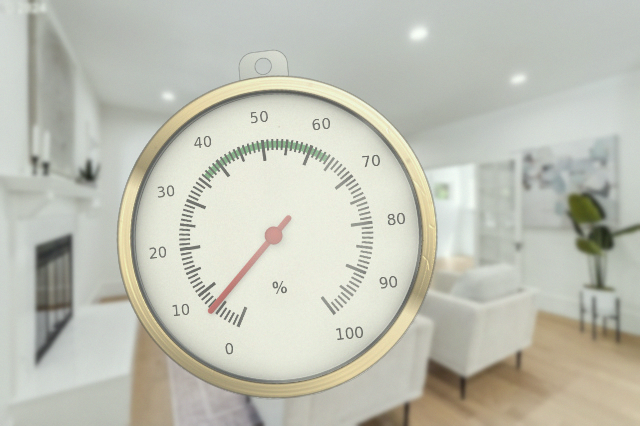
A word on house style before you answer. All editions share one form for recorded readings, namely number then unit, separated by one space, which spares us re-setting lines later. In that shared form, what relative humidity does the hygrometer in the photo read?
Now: 6 %
